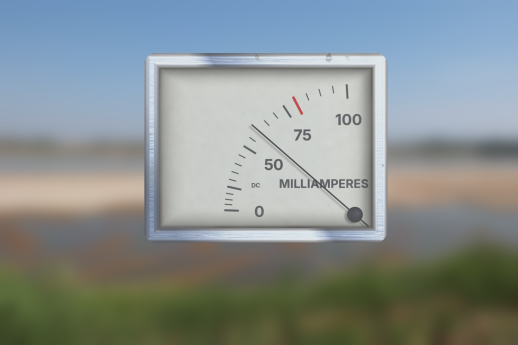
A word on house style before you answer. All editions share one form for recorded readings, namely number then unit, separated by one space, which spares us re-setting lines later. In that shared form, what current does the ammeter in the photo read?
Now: 60 mA
